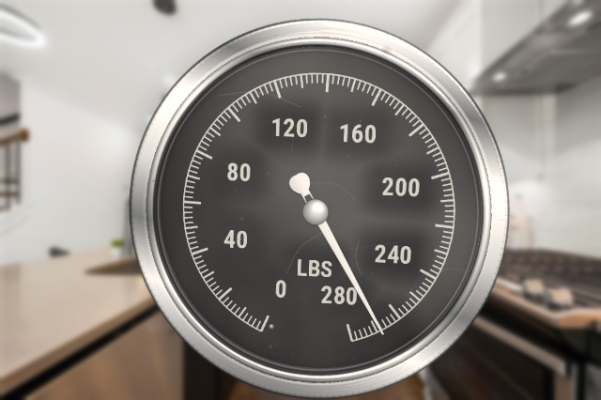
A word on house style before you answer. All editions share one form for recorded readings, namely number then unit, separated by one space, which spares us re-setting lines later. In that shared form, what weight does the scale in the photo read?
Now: 268 lb
